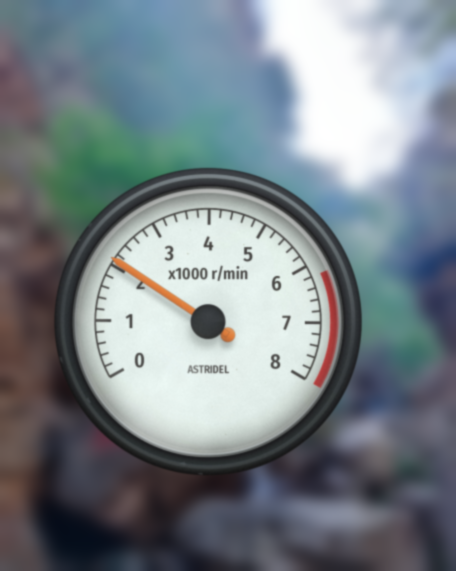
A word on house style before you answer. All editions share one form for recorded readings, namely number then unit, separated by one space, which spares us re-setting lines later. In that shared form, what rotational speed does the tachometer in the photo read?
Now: 2100 rpm
